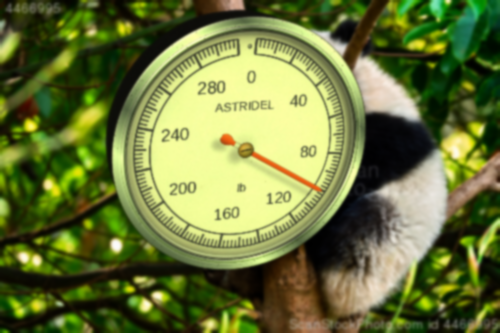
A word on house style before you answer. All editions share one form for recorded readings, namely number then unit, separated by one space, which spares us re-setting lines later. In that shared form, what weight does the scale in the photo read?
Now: 100 lb
